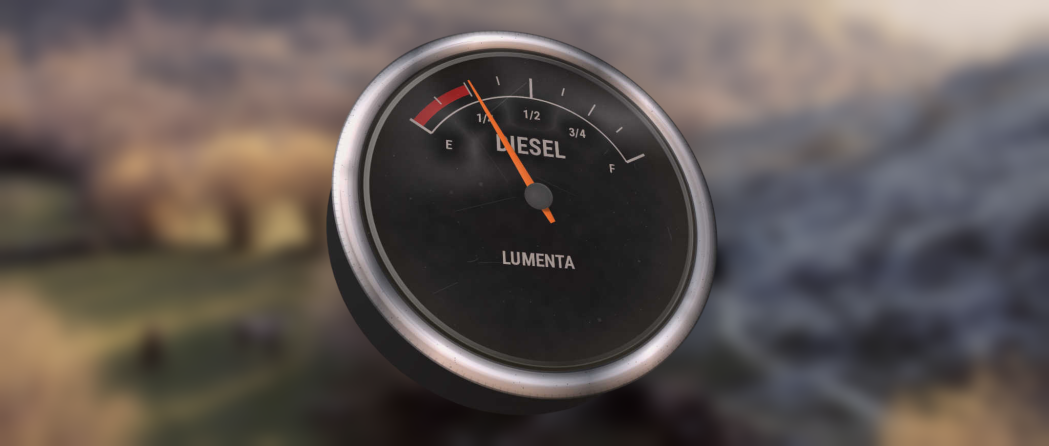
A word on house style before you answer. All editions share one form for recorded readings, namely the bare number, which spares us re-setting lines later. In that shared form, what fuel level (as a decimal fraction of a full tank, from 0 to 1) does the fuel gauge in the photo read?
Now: 0.25
